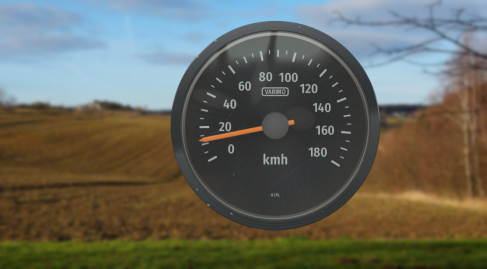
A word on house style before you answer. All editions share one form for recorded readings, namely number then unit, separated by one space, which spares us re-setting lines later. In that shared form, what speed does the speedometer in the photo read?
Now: 12.5 km/h
